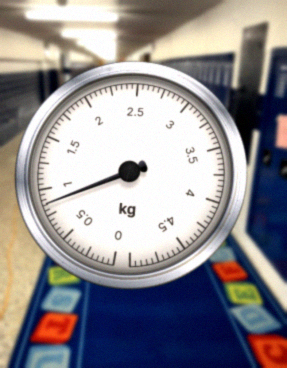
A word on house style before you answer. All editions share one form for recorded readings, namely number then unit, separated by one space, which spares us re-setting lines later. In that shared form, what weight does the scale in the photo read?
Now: 0.85 kg
